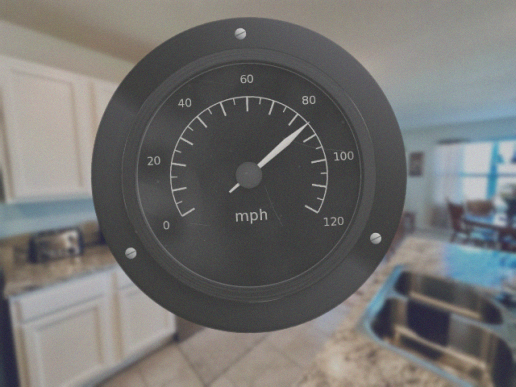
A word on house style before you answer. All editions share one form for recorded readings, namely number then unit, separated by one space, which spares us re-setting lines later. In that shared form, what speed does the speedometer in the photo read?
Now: 85 mph
